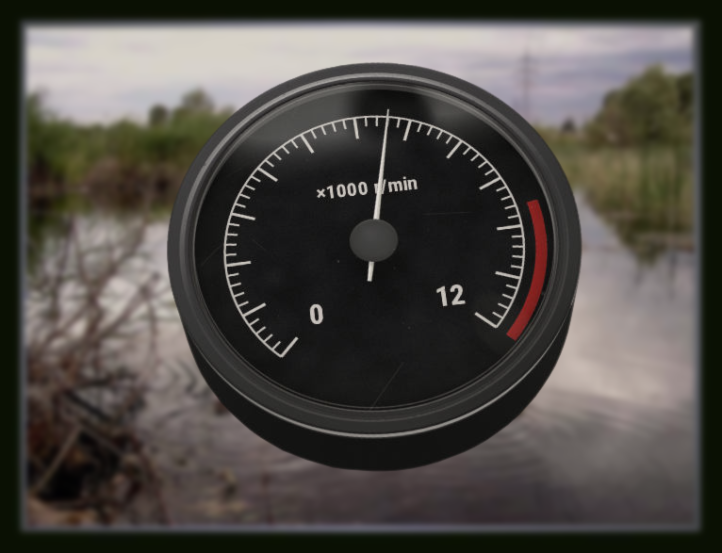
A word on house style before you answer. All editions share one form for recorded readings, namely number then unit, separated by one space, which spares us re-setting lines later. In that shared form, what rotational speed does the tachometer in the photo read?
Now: 6600 rpm
